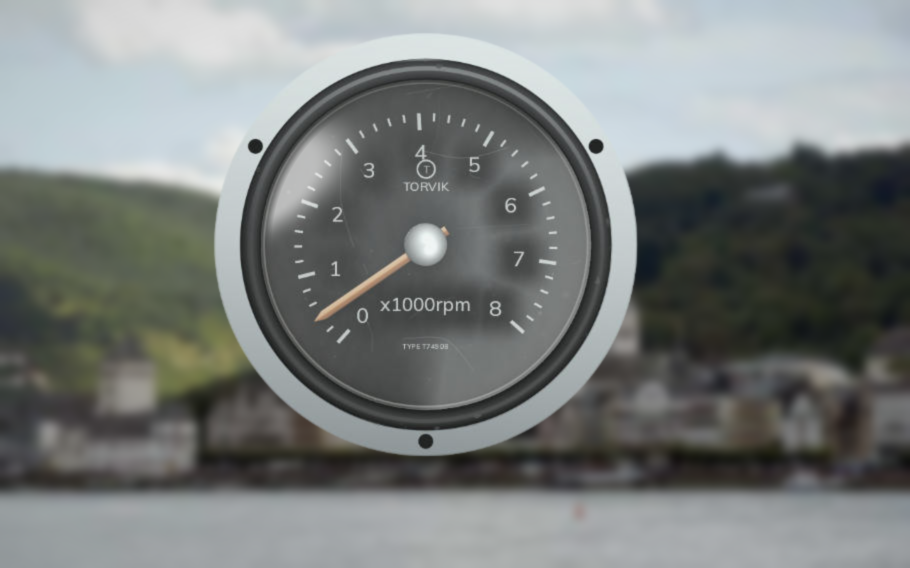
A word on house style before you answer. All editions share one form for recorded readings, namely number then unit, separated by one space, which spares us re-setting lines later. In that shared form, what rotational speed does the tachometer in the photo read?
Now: 400 rpm
